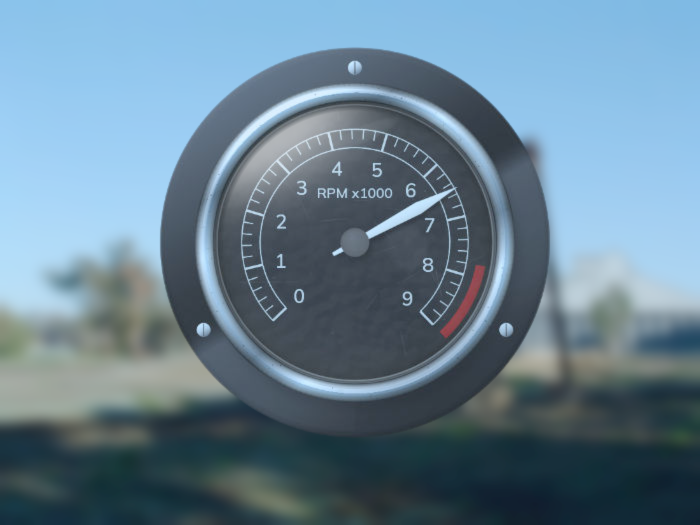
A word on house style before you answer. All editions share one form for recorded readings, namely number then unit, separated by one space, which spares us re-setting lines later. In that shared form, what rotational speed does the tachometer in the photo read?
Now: 6500 rpm
